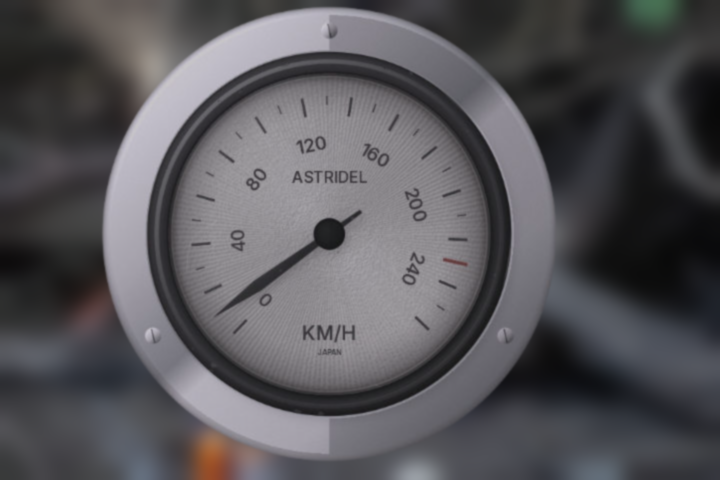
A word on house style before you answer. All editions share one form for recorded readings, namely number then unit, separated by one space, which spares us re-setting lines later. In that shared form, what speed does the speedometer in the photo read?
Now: 10 km/h
